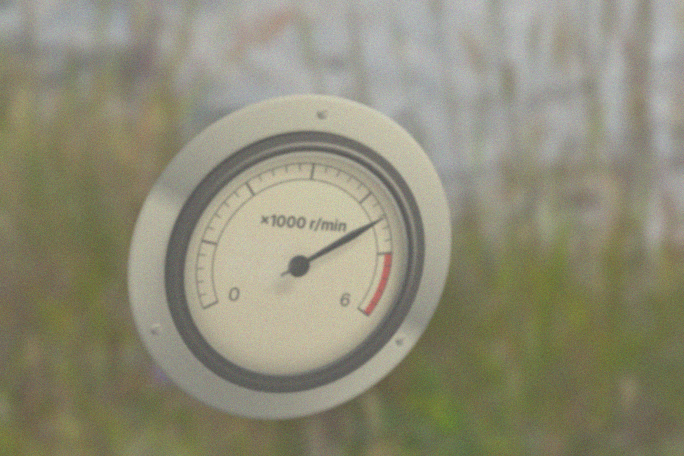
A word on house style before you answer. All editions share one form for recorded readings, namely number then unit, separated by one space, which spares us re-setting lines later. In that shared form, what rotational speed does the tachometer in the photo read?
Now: 4400 rpm
